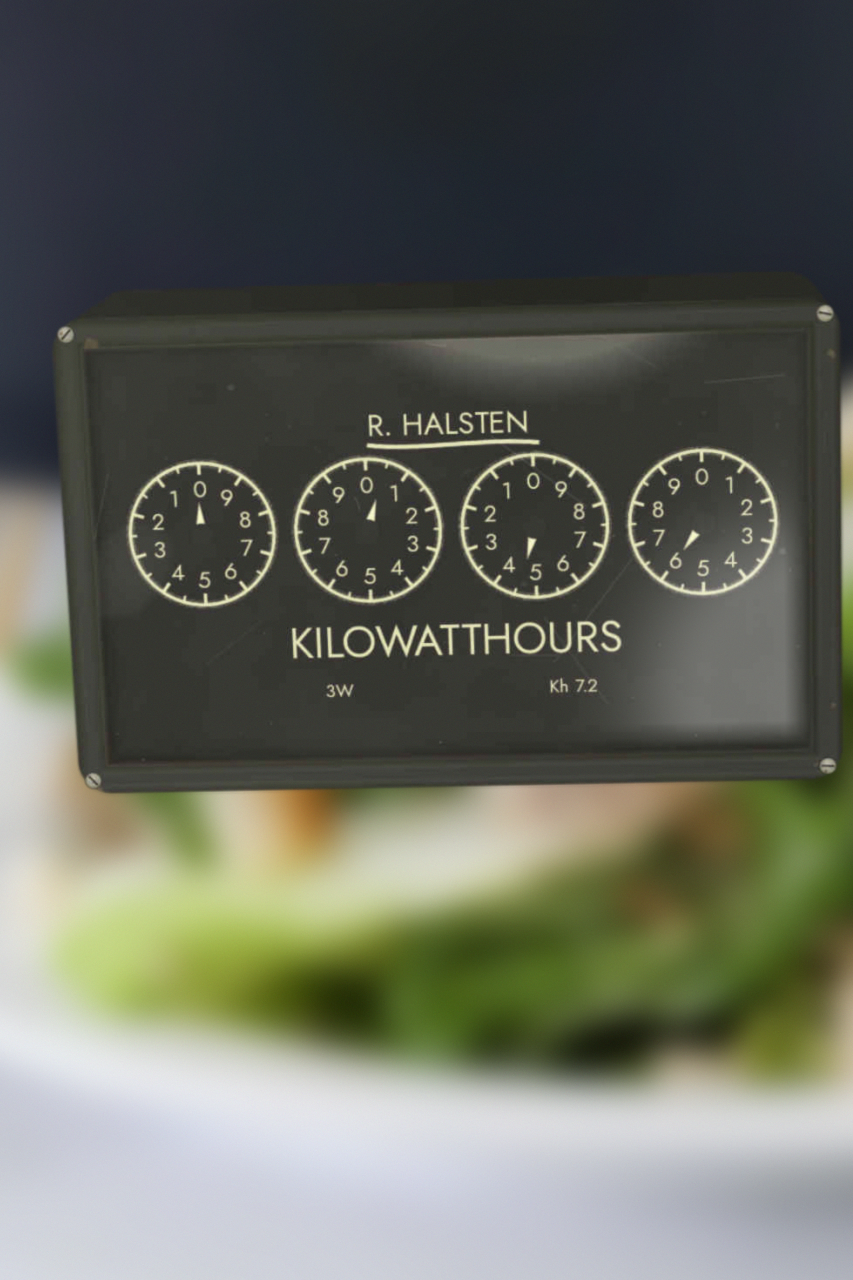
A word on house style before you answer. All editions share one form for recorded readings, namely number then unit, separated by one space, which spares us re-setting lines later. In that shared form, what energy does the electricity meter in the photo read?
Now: 46 kWh
